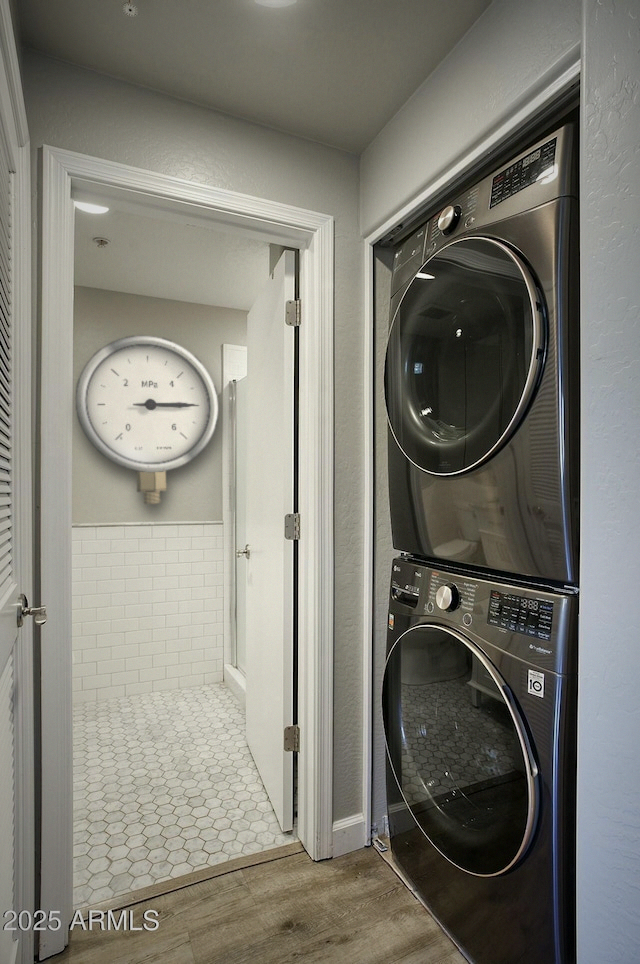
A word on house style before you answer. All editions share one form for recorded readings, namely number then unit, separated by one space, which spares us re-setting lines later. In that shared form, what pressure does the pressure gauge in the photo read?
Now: 5 MPa
